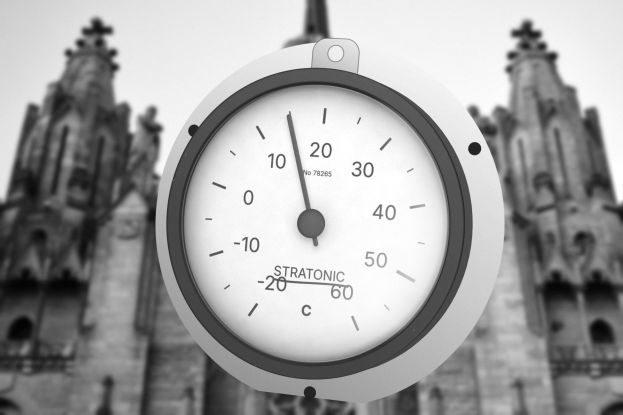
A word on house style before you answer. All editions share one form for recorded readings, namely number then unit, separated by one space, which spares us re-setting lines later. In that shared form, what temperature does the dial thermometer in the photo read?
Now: 15 °C
